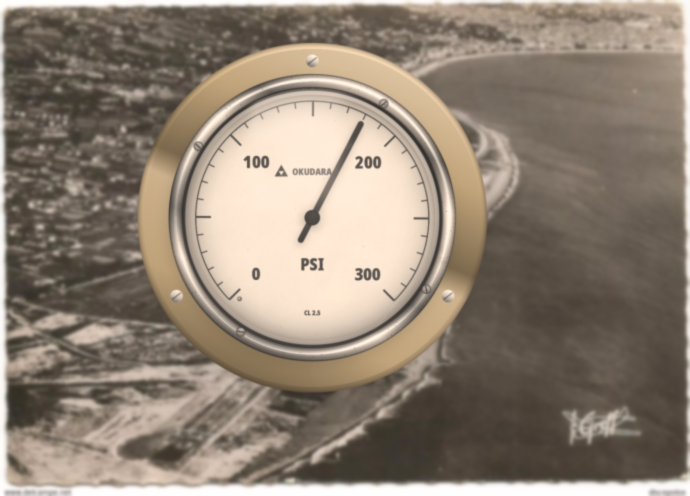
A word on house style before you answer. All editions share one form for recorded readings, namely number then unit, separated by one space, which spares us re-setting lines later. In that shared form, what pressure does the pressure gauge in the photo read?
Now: 180 psi
